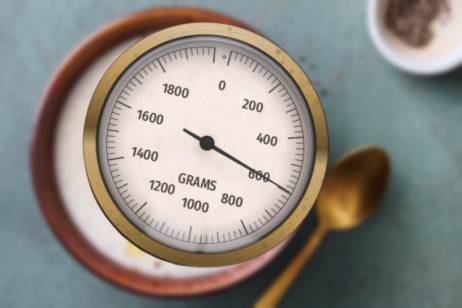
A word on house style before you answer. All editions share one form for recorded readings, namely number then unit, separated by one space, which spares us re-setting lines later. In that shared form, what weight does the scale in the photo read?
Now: 600 g
